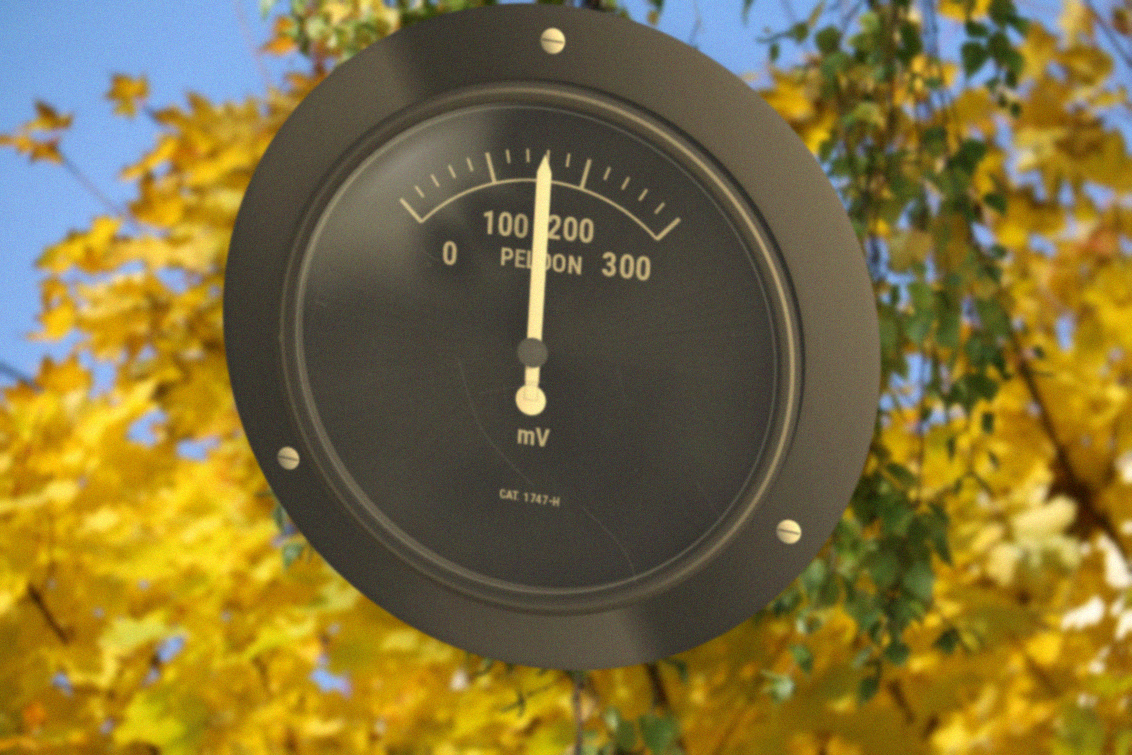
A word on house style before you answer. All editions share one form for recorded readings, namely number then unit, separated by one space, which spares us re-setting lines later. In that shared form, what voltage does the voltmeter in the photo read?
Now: 160 mV
